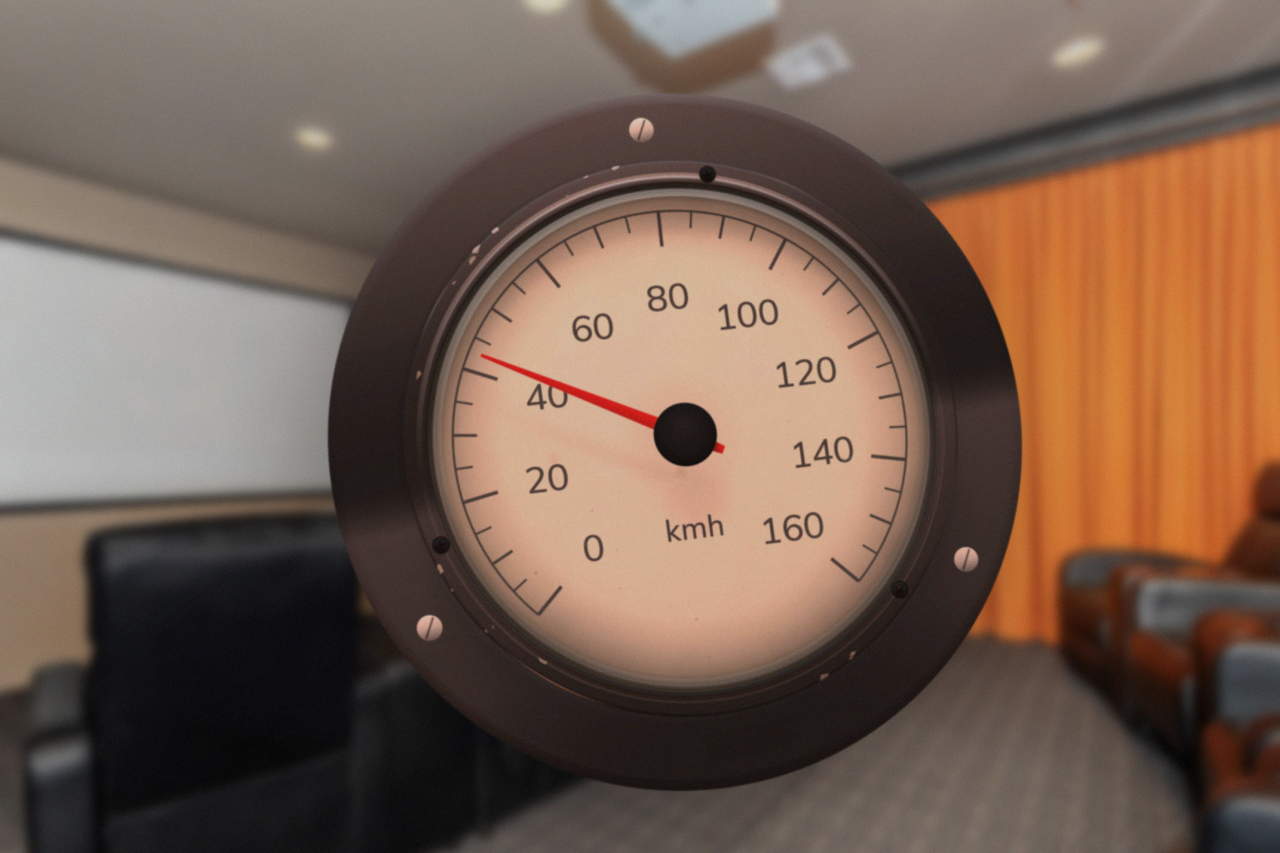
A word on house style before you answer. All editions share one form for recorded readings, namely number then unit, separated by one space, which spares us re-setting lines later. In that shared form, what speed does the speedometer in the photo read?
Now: 42.5 km/h
